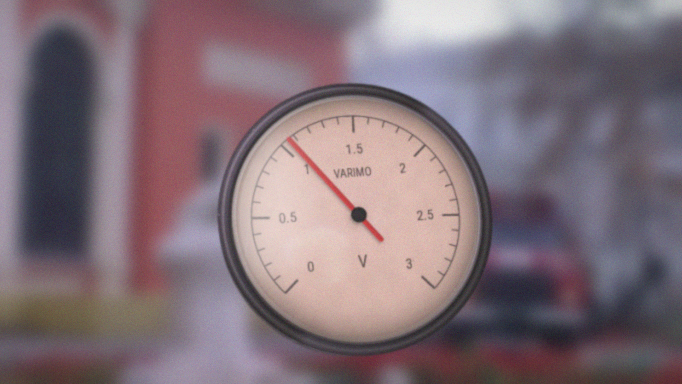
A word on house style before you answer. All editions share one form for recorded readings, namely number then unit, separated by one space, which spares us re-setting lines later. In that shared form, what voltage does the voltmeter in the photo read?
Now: 1.05 V
